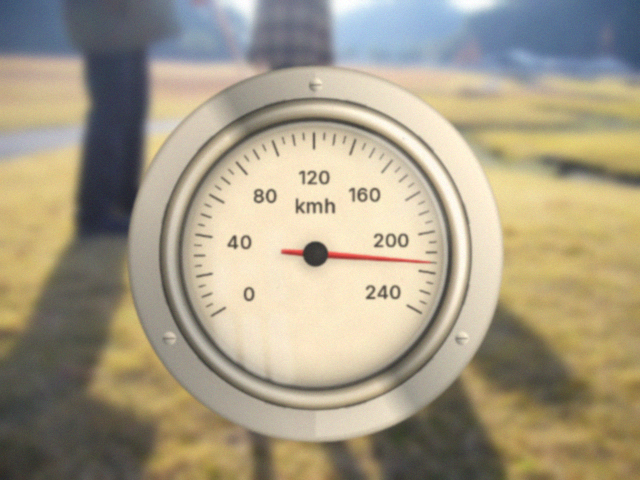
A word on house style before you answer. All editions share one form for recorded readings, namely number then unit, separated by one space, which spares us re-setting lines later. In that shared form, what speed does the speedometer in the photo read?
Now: 215 km/h
